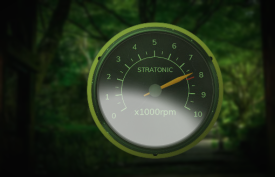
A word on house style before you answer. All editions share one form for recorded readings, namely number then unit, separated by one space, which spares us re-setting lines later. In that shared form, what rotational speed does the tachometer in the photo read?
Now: 7750 rpm
